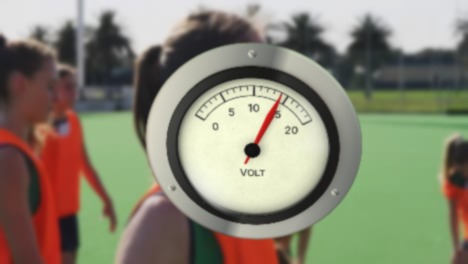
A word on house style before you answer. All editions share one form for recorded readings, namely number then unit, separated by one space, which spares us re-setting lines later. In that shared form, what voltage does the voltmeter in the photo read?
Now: 14 V
